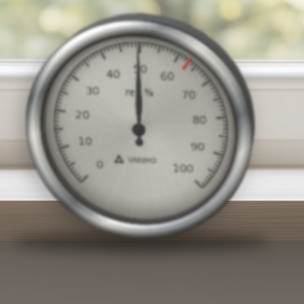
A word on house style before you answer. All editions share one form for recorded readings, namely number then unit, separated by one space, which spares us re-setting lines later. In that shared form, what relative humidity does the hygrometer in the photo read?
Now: 50 %
